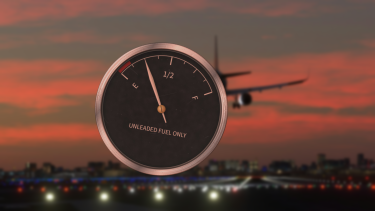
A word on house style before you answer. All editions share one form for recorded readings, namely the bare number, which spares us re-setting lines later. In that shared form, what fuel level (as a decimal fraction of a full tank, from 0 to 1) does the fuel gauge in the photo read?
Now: 0.25
